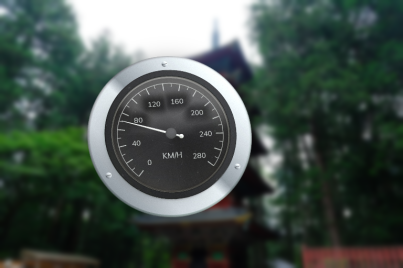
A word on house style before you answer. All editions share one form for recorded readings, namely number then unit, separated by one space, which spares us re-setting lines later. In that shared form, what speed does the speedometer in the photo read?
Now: 70 km/h
